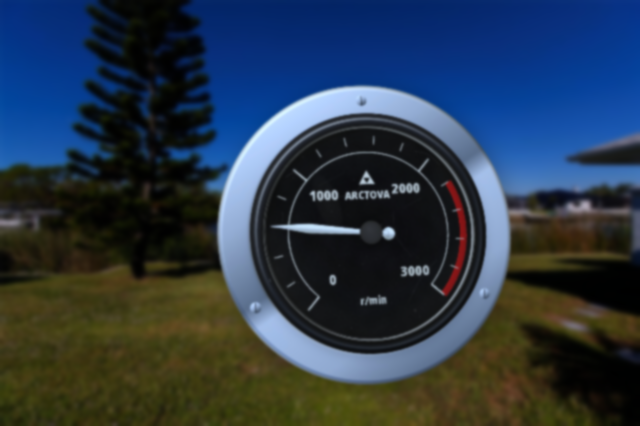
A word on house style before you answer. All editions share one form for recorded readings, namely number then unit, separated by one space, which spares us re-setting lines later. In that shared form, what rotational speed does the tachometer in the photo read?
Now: 600 rpm
